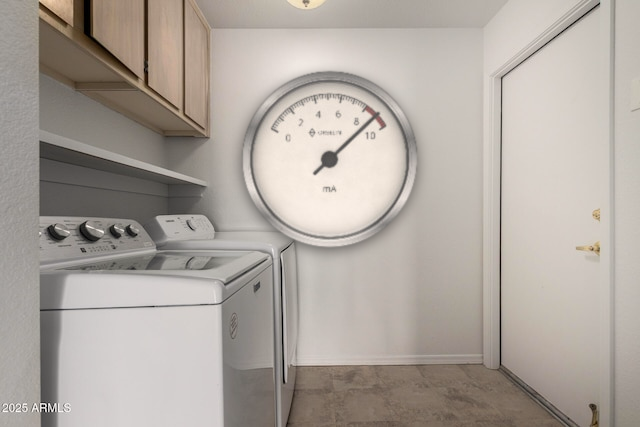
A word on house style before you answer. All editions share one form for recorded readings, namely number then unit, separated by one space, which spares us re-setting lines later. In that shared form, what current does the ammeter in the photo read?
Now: 9 mA
